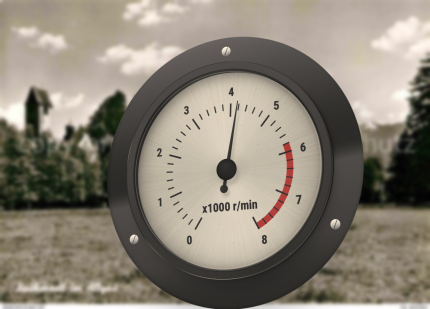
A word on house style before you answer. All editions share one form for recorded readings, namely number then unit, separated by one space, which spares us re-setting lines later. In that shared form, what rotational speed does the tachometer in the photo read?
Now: 4200 rpm
